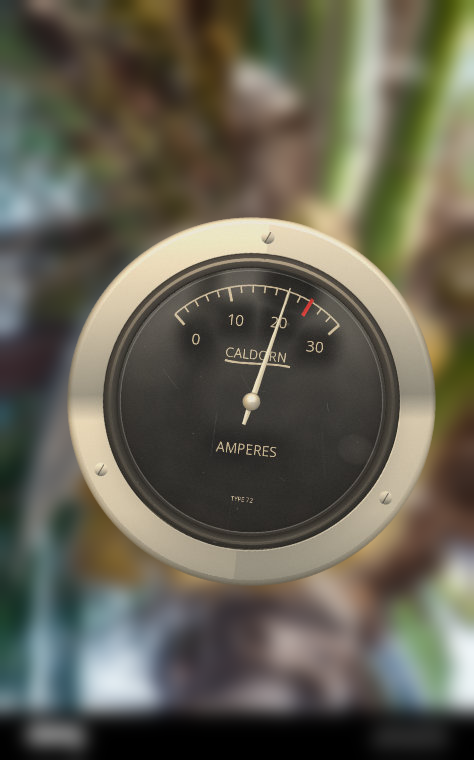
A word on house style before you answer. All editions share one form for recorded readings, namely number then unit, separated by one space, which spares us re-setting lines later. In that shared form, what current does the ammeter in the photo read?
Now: 20 A
